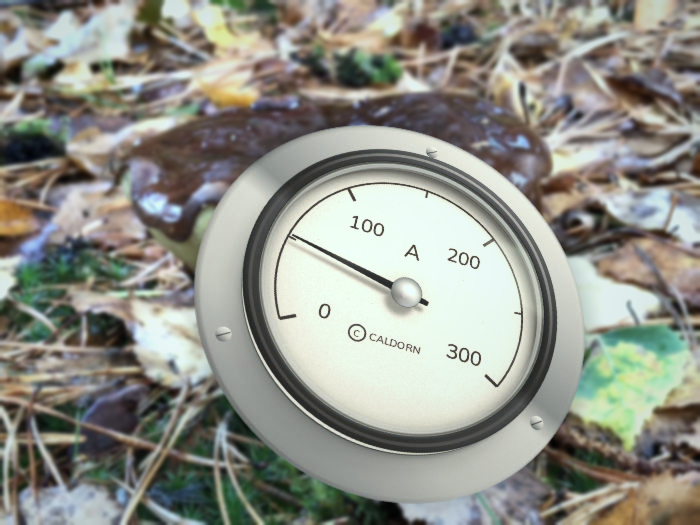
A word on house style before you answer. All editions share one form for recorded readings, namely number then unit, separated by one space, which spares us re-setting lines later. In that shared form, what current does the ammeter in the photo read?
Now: 50 A
